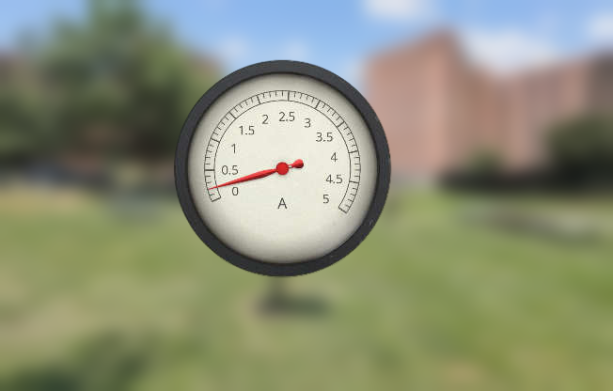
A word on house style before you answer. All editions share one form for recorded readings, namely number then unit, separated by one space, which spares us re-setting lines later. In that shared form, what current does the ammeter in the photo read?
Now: 0.2 A
